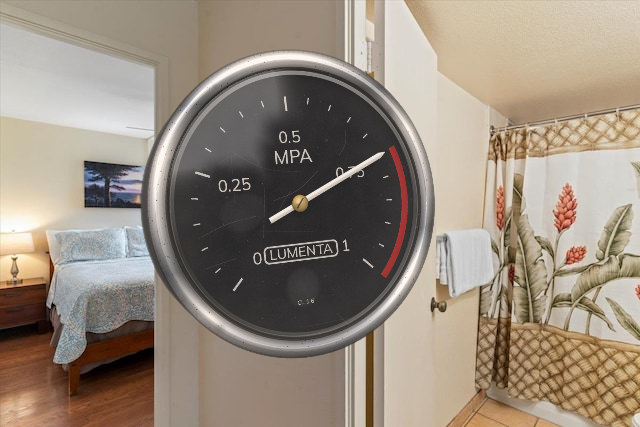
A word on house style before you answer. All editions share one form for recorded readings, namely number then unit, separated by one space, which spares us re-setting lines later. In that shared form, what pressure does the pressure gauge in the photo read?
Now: 0.75 MPa
